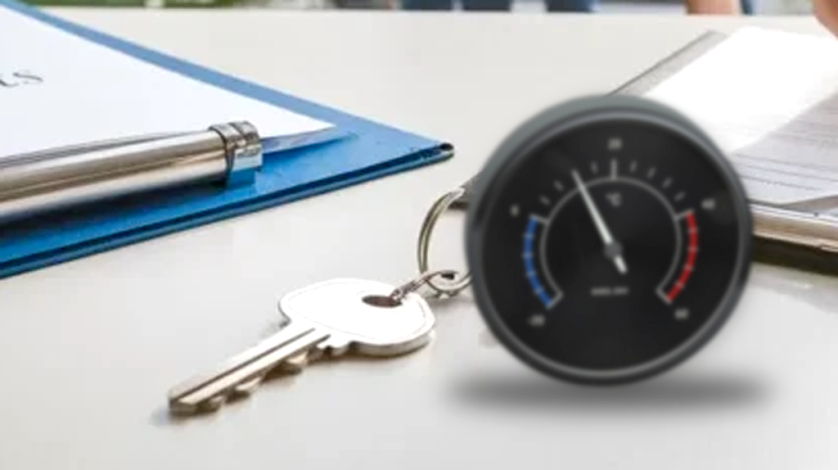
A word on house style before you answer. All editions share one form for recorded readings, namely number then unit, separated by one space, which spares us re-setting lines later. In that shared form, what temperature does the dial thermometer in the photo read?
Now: 12 °C
